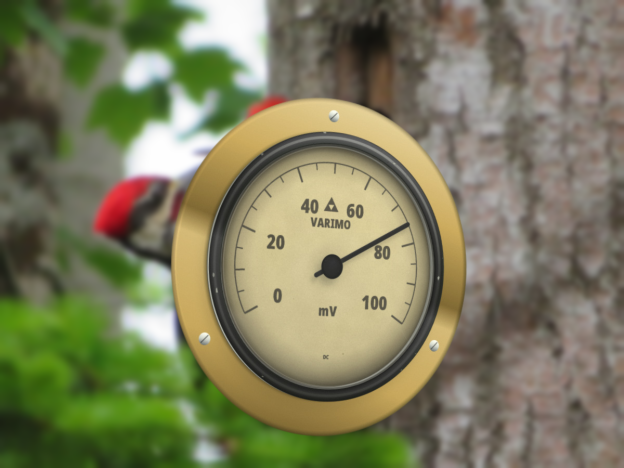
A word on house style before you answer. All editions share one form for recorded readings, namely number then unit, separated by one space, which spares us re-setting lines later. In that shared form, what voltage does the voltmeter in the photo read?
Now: 75 mV
